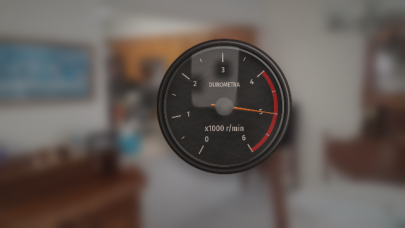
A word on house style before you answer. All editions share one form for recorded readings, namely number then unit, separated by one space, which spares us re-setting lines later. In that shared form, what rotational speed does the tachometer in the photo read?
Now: 5000 rpm
